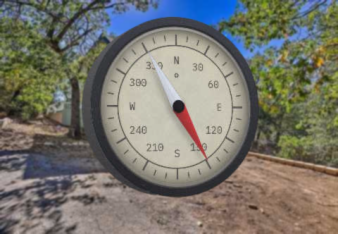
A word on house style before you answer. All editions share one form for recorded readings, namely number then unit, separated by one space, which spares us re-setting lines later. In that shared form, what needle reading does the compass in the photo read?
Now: 150 °
